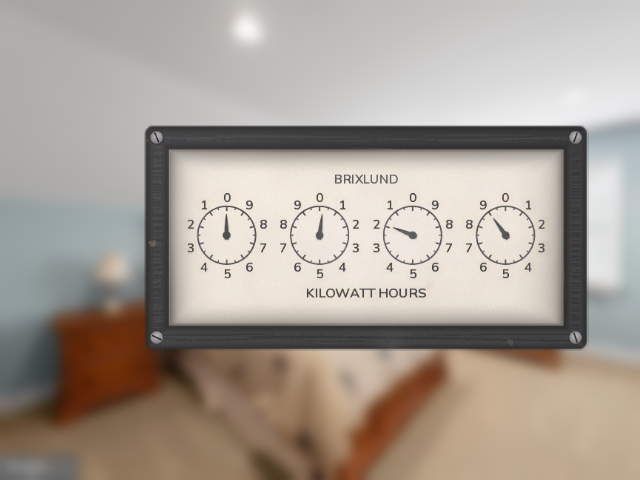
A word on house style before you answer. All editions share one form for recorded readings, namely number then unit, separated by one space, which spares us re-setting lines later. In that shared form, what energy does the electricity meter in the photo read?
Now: 19 kWh
